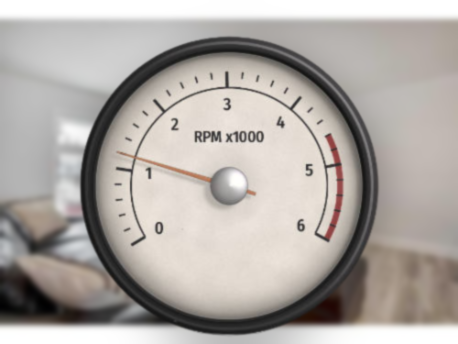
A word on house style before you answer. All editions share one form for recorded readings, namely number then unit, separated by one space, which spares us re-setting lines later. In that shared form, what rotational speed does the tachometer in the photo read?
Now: 1200 rpm
